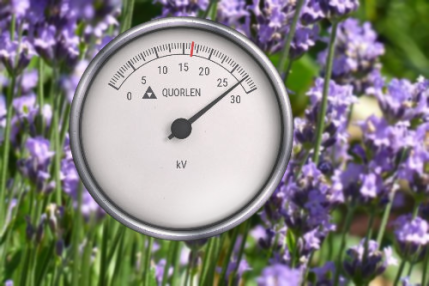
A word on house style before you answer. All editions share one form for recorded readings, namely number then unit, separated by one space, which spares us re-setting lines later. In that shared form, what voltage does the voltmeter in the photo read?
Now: 27.5 kV
